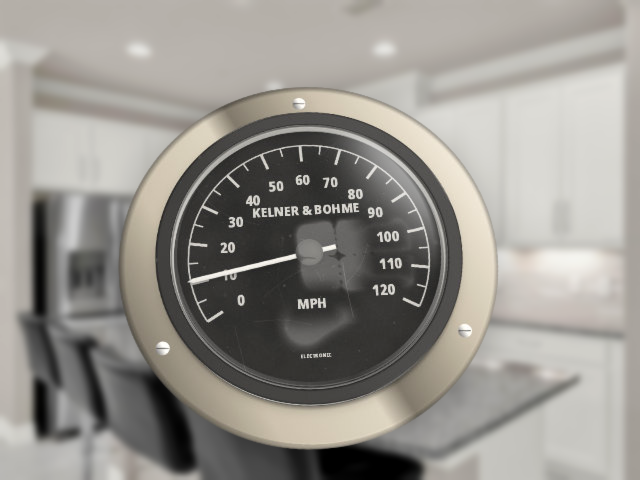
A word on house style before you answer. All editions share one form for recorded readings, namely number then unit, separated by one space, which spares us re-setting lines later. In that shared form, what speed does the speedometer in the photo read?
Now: 10 mph
